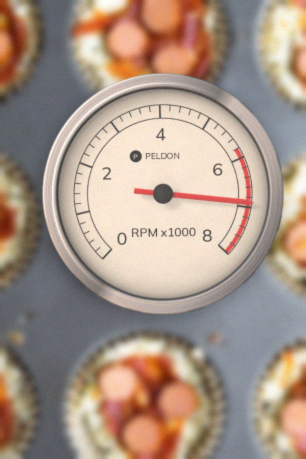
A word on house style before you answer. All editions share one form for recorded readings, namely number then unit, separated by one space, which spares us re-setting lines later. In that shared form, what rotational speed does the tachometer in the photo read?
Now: 6900 rpm
